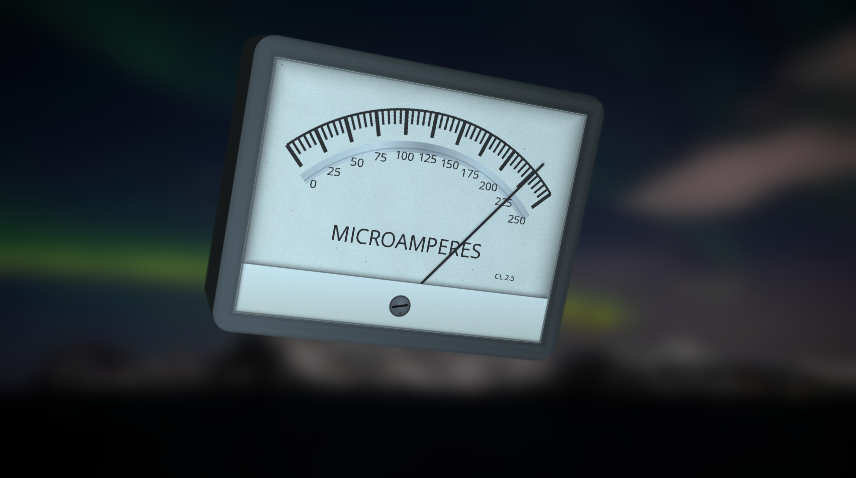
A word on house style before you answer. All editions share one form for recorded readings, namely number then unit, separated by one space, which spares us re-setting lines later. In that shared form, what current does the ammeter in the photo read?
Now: 225 µA
